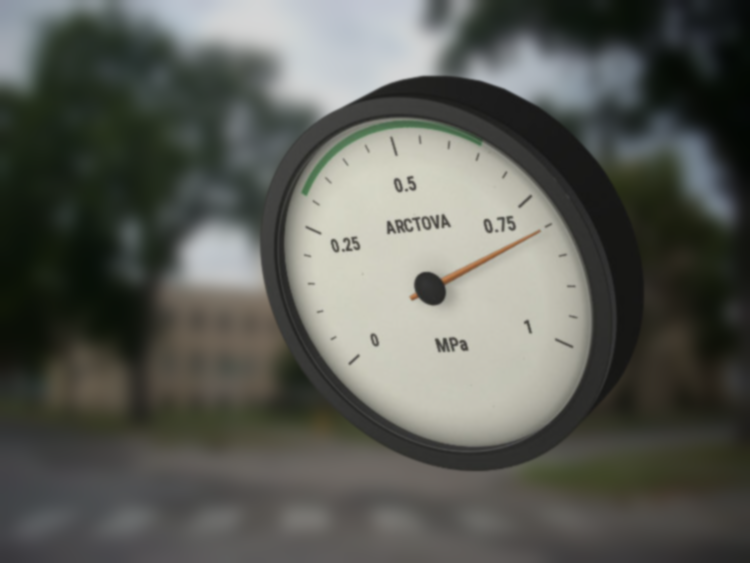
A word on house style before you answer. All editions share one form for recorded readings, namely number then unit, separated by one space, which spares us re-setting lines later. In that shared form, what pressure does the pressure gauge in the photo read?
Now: 0.8 MPa
